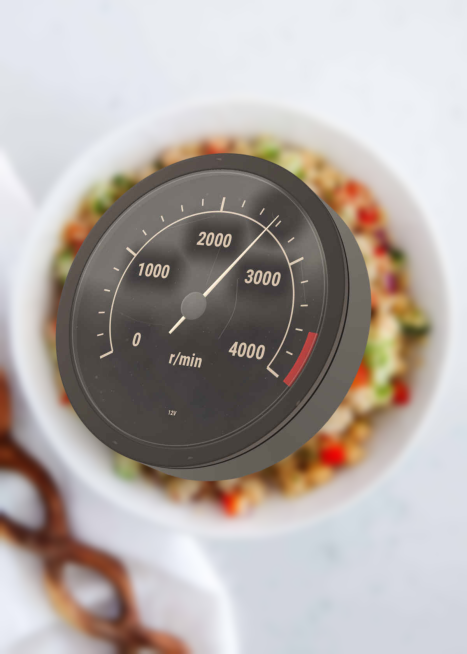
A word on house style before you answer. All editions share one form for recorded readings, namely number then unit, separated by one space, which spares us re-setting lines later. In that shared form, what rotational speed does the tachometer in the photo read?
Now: 2600 rpm
